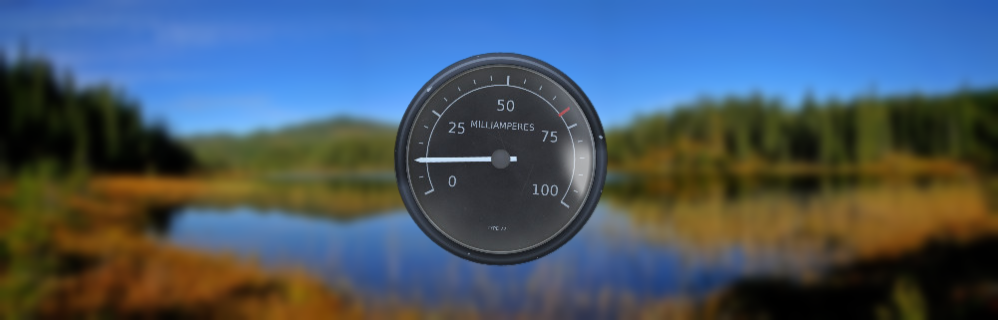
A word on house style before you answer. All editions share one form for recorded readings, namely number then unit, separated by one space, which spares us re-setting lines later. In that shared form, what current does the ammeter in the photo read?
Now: 10 mA
